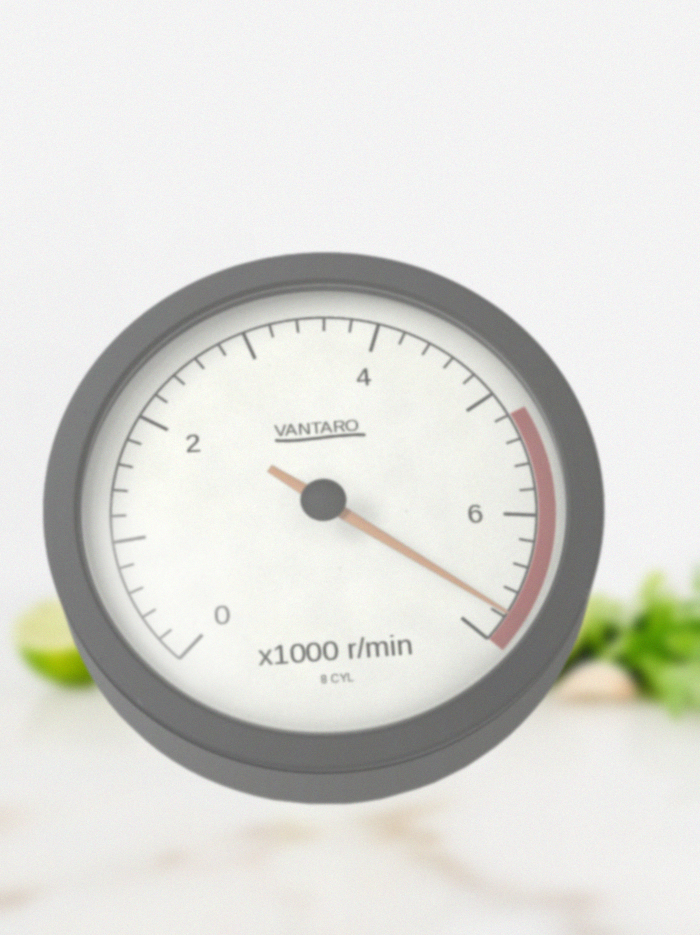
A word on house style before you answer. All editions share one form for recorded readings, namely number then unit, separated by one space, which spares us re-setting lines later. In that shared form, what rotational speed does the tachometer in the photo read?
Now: 6800 rpm
